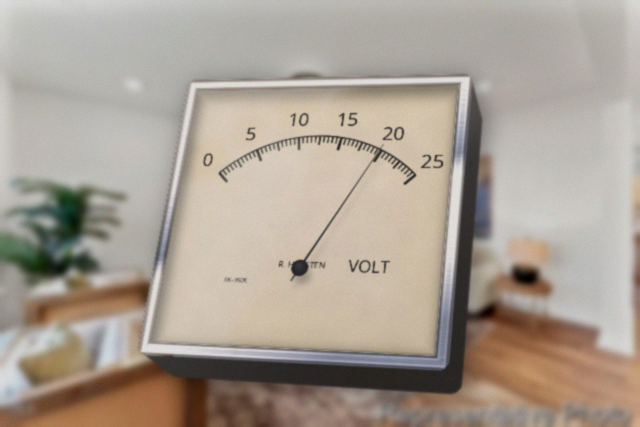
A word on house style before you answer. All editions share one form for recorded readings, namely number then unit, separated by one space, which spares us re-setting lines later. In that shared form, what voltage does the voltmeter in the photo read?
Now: 20 V
